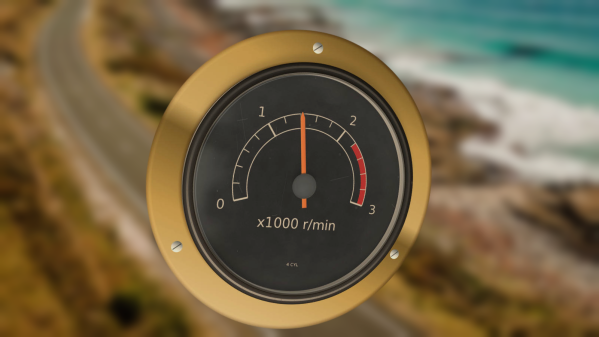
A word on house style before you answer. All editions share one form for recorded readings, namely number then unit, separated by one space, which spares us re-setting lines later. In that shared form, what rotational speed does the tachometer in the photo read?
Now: 1400 rpm
